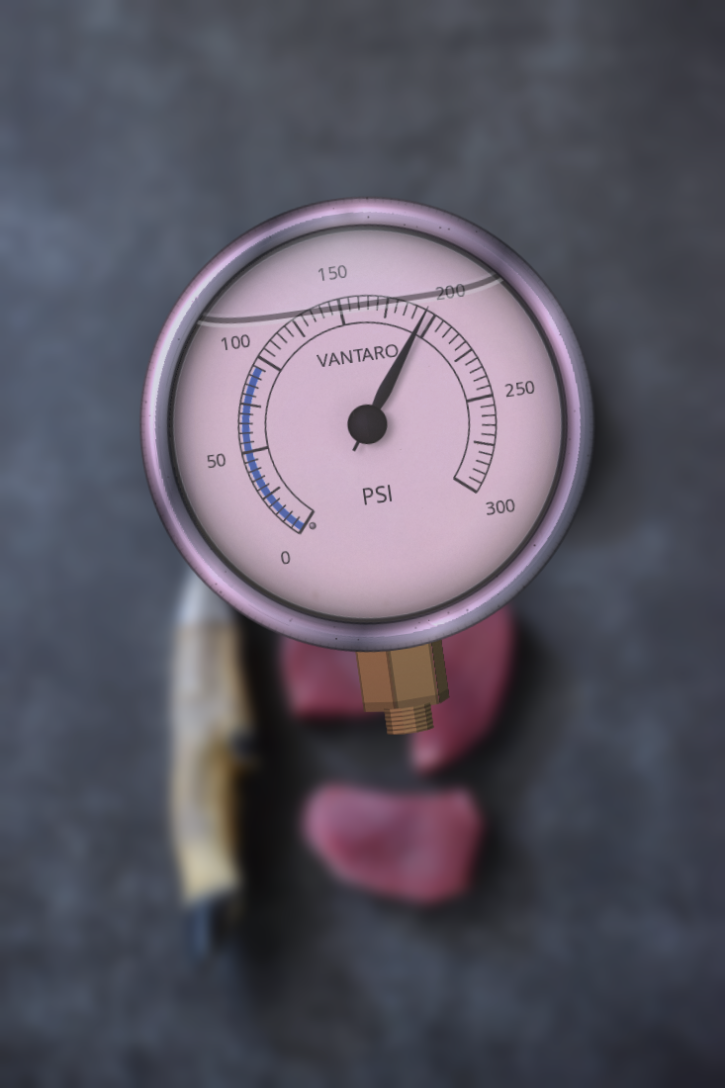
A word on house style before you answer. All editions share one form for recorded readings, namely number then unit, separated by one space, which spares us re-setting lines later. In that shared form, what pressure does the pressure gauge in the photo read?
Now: 195 psi
